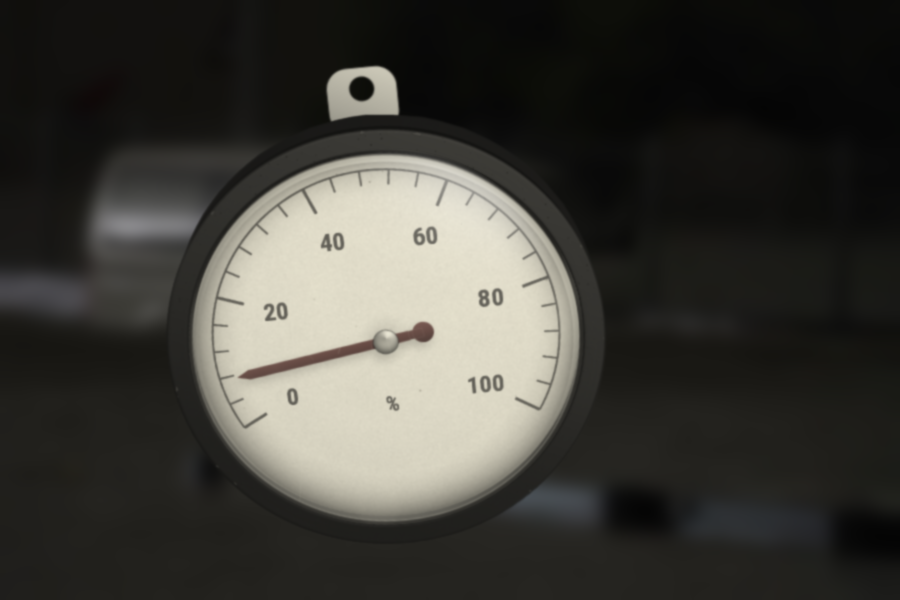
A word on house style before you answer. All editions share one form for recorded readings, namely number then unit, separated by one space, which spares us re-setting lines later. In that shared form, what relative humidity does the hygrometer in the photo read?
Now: 8 %
